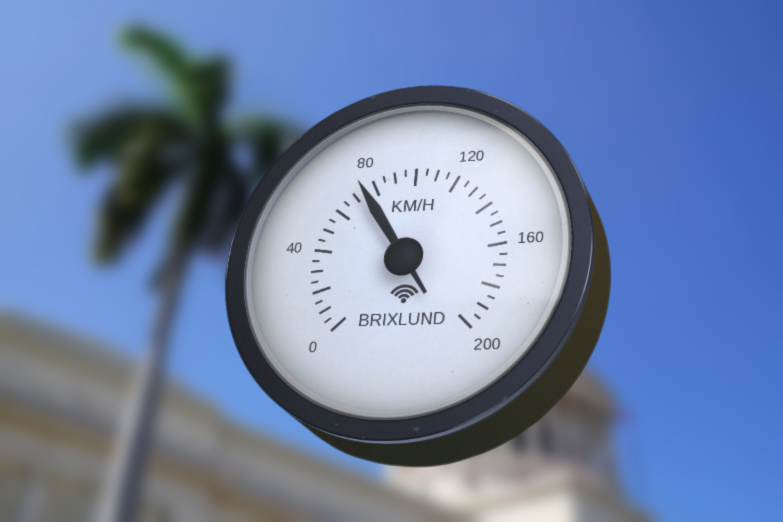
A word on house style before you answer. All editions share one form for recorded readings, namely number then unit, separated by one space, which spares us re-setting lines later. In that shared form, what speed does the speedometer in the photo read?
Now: 75 km/h
